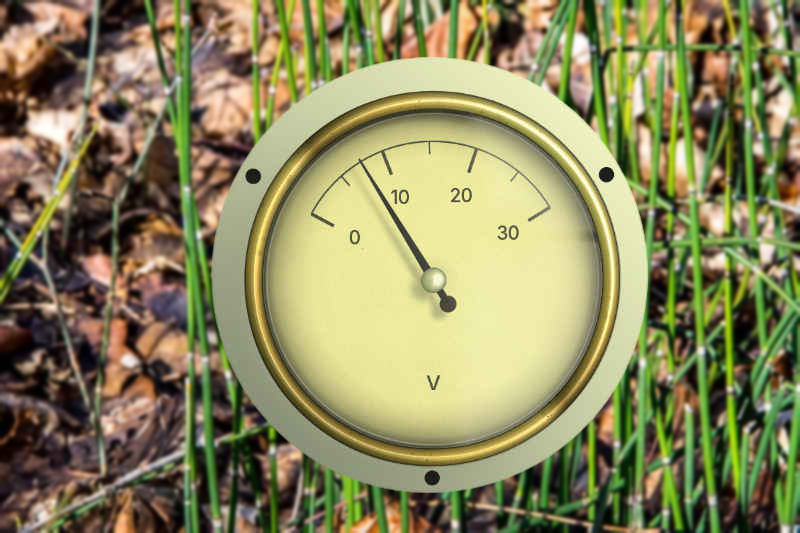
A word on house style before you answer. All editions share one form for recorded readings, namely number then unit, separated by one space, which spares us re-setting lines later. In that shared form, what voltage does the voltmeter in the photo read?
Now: 7.5 V
